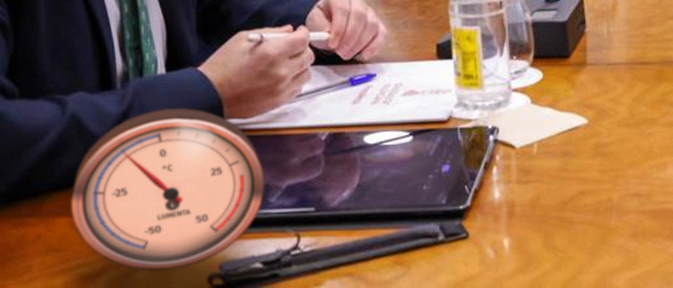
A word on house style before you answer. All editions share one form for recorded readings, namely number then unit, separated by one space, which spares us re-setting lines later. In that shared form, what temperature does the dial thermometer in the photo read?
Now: -10 °C
